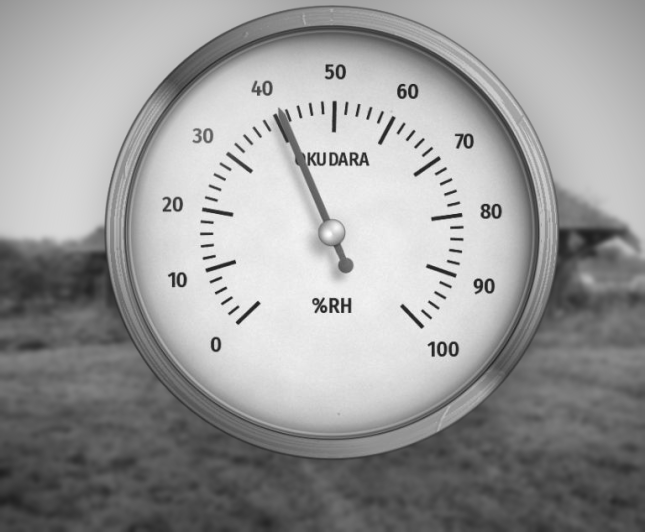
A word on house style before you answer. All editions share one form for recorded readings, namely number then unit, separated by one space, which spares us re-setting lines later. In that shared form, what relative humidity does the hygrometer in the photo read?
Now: 41 %
